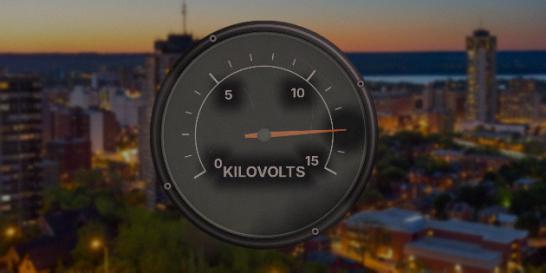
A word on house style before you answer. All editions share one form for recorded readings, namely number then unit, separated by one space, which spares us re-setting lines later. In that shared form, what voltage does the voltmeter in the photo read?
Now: 13 kV
